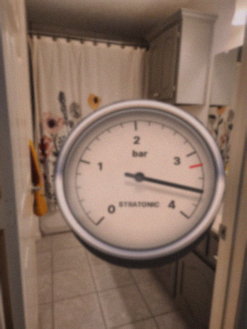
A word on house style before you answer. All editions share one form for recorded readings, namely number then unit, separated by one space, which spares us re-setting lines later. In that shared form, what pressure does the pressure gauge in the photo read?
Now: 3.6 bar
